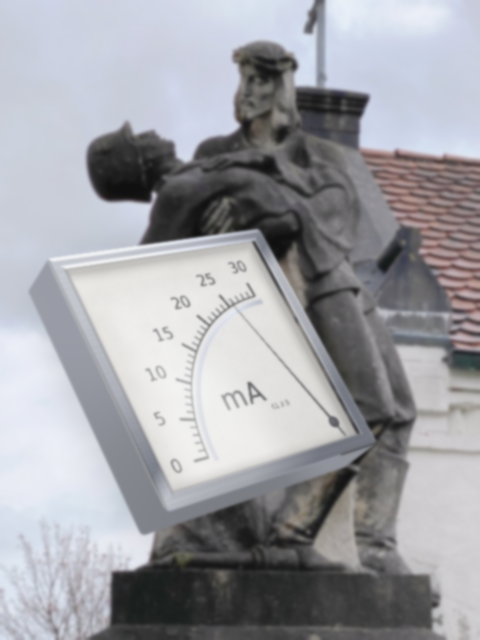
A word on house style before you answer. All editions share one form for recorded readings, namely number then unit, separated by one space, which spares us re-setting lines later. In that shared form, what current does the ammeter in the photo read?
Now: 25 mA
